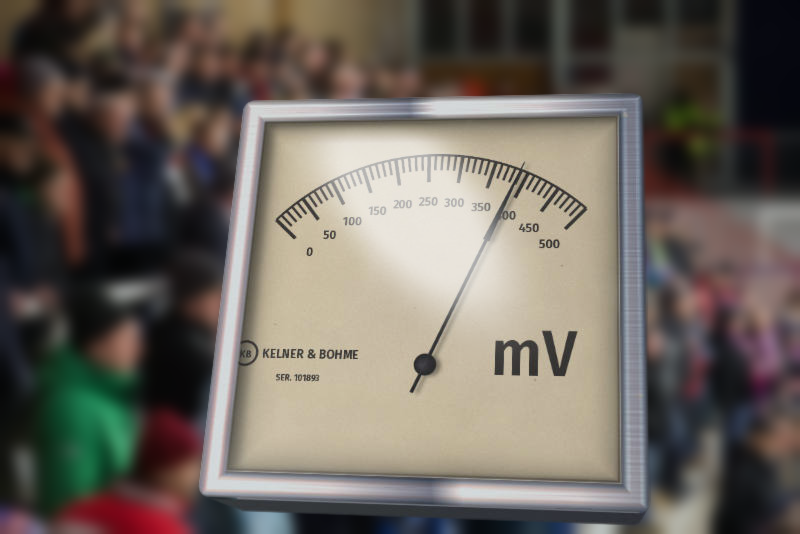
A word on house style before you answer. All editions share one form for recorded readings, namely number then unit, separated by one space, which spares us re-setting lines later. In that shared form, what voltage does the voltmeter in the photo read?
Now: 390 mV
